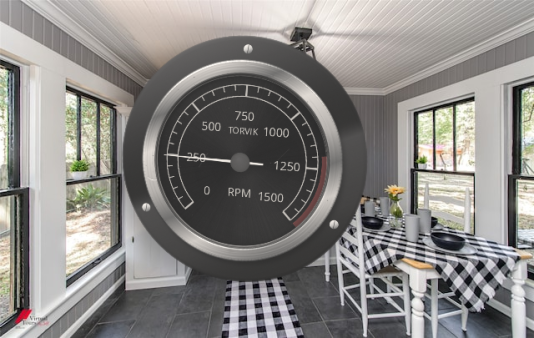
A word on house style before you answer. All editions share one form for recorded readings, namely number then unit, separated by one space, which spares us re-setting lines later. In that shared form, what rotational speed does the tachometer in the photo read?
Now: 250 rpm
